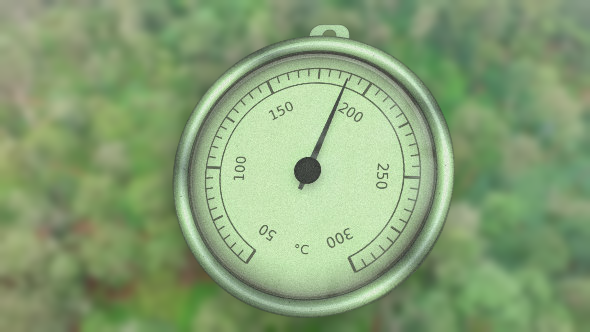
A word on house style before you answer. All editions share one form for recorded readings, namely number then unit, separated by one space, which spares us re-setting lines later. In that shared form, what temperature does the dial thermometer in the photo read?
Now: 190 °C
